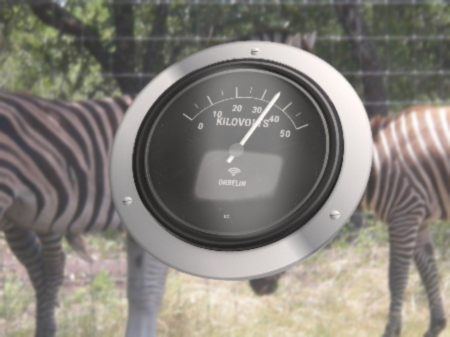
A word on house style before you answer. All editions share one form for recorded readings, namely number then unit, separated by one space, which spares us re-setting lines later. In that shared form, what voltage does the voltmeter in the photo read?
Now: 35 kV
